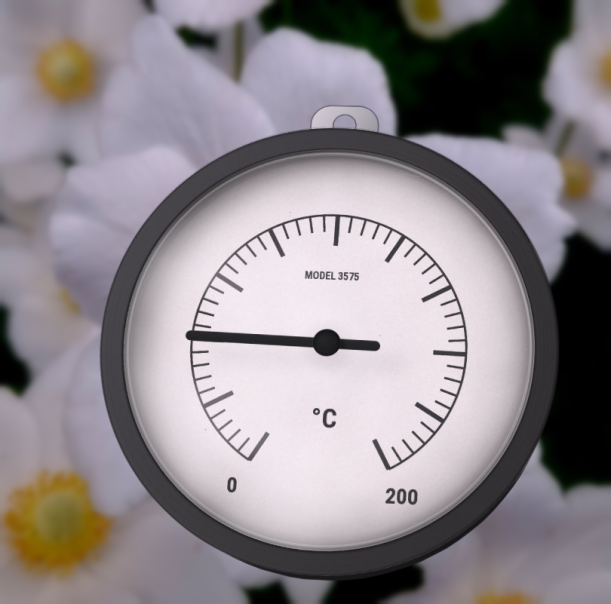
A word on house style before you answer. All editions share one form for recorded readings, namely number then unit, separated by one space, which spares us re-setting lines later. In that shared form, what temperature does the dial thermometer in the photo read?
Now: 40 °C
